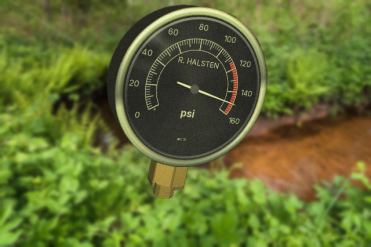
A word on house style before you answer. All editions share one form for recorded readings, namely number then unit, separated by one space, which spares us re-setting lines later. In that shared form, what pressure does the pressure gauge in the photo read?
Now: 150 psi
